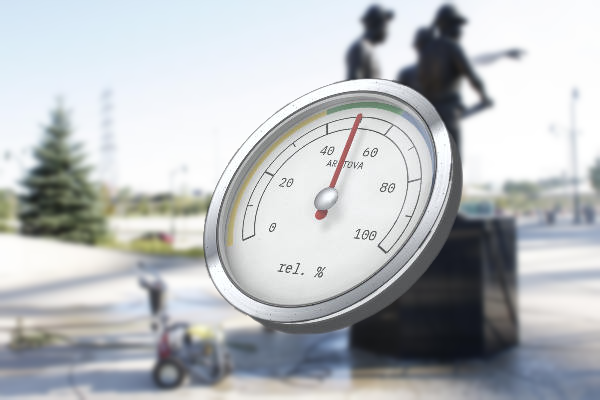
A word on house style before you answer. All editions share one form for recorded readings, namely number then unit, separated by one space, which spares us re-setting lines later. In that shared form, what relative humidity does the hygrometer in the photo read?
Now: 50 %
